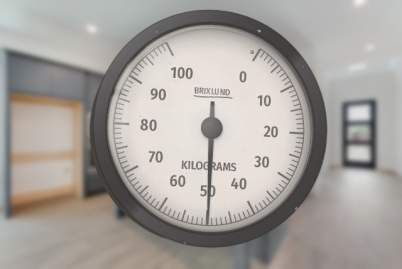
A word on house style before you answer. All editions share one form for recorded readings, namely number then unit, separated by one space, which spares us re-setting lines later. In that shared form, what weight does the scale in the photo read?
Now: 50 kg
